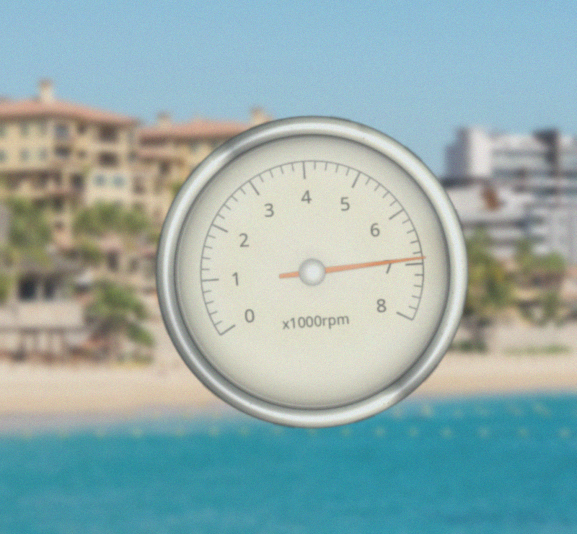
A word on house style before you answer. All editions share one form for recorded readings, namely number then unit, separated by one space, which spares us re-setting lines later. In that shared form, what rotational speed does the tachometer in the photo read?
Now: 6900 rpm
